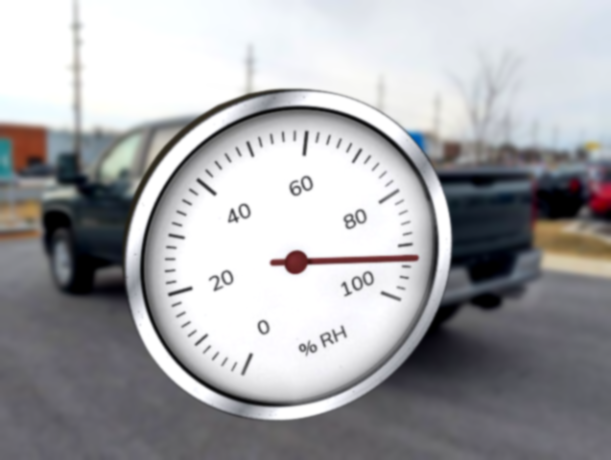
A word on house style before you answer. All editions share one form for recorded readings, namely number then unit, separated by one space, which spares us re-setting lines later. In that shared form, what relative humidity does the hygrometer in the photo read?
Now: 92 %
